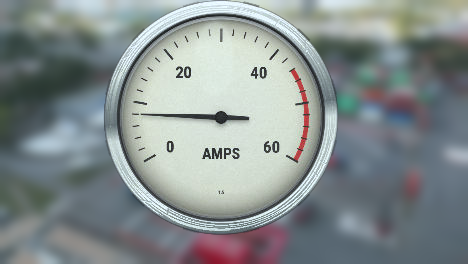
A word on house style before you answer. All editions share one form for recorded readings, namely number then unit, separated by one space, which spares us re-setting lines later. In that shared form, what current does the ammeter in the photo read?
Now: 8 A
